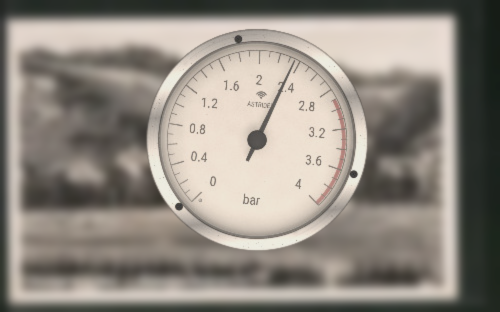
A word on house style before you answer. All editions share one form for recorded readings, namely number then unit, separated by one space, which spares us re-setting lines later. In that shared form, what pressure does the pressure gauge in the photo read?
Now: 2.35 bar
